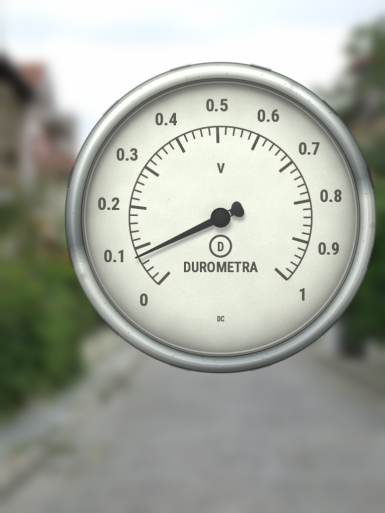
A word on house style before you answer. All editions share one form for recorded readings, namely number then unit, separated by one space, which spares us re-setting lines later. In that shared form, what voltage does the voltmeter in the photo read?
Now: 0.08 V
